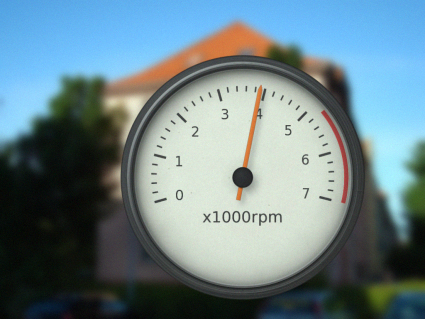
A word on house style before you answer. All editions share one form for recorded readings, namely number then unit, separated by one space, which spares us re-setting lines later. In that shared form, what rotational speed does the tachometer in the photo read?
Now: 3900 rpm
